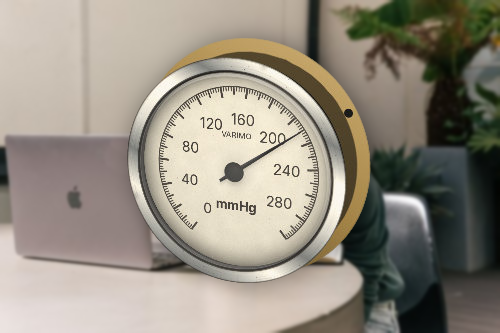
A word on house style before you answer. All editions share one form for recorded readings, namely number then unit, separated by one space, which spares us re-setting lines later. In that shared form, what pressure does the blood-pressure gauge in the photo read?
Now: 210 mmHg
